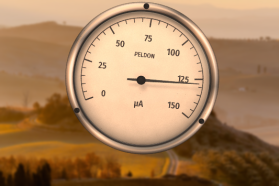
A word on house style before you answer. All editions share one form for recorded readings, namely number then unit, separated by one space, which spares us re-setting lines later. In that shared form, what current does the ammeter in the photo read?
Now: 127.5 µA
